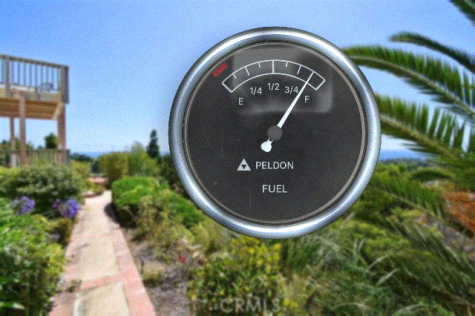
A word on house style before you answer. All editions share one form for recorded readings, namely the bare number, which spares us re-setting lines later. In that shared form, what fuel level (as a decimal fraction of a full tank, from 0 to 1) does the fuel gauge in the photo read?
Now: 0.875
